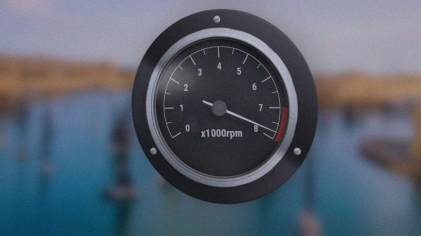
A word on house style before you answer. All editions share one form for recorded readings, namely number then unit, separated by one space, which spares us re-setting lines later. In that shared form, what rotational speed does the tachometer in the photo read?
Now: 7750 rpm
